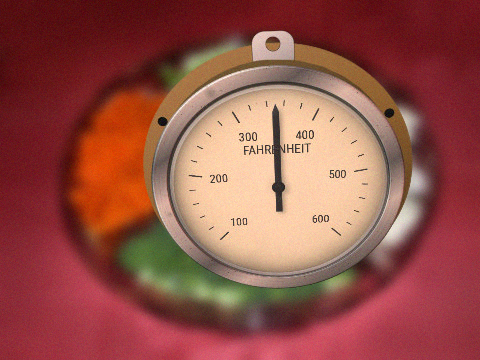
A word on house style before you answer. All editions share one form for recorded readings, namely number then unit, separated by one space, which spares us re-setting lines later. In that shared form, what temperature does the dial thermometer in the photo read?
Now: 350 °F
